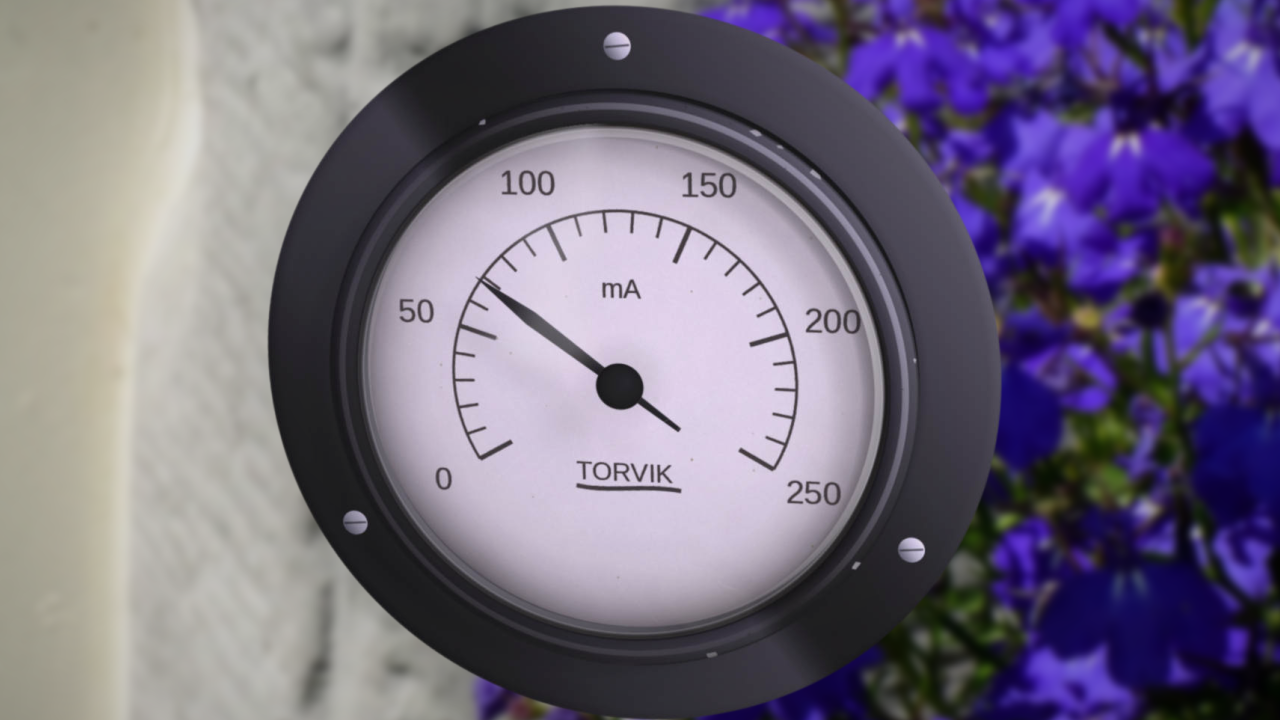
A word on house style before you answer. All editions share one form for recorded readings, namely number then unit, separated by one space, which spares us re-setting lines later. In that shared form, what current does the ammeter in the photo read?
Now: 70 mA
